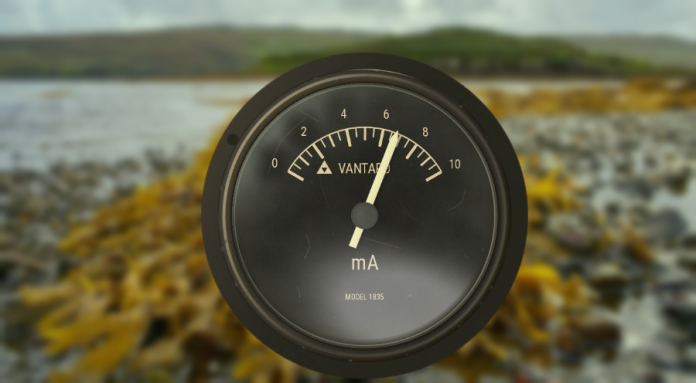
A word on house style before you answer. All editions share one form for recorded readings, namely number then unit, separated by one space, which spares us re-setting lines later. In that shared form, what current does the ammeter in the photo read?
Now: 6.75 mA
